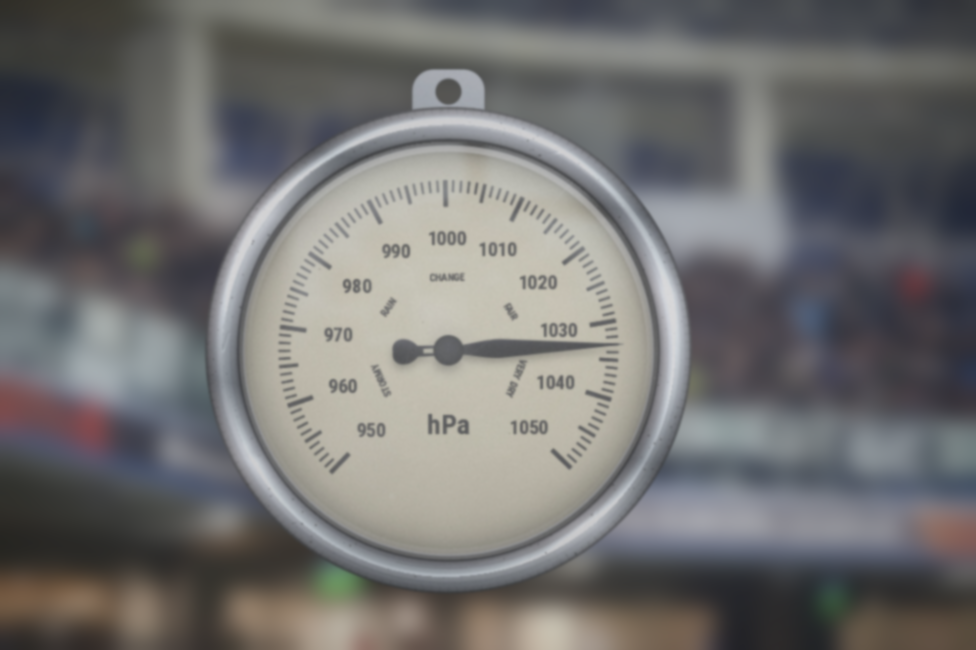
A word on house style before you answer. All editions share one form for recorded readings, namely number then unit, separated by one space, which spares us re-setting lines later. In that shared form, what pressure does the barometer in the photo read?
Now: 1033 hPa
